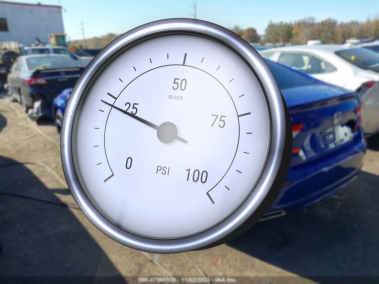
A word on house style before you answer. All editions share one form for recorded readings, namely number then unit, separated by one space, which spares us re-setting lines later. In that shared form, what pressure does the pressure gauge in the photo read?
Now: 22.5 psi
